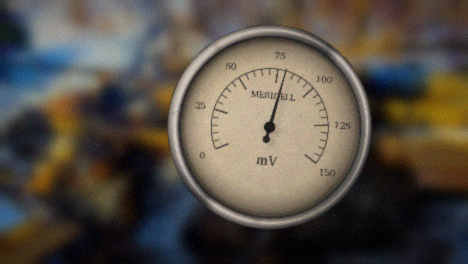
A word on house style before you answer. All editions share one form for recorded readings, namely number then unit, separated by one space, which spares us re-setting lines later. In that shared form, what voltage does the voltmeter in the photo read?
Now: 80 mV
